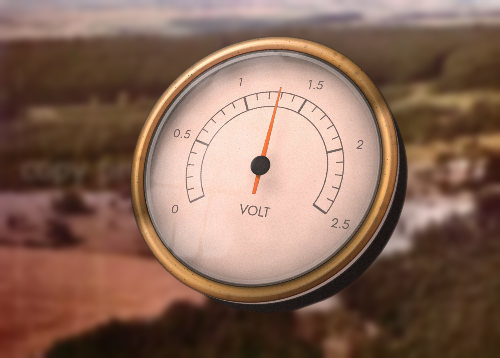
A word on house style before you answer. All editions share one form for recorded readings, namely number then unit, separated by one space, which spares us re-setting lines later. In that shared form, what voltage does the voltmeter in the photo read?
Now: 1.3 V
